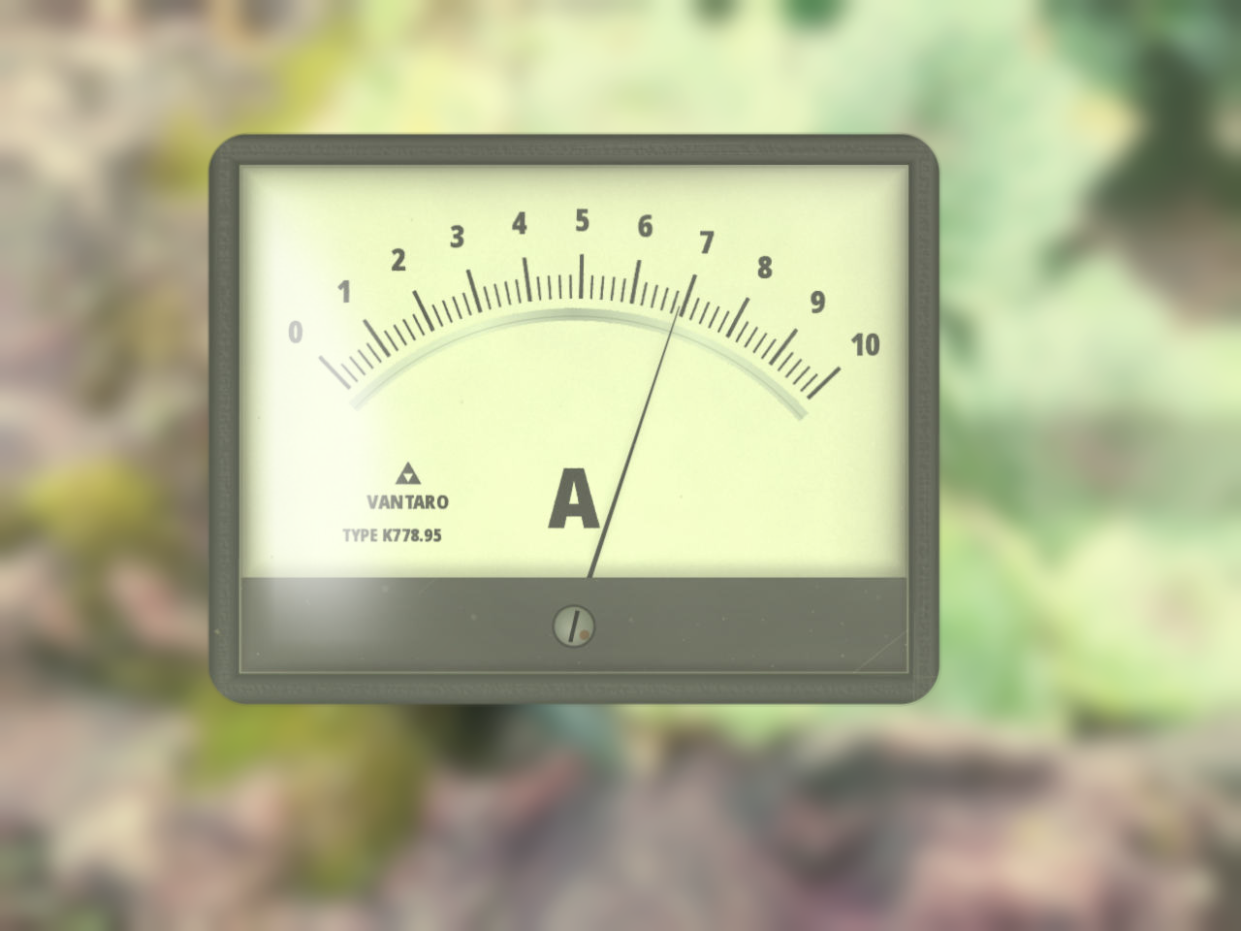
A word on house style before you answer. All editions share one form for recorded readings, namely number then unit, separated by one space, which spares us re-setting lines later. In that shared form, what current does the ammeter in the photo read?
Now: 6.9 A
